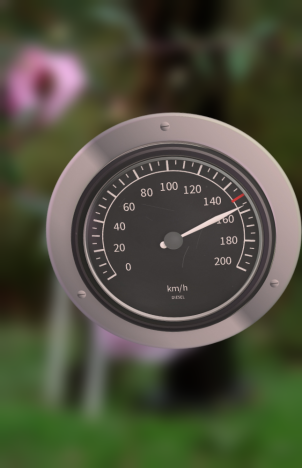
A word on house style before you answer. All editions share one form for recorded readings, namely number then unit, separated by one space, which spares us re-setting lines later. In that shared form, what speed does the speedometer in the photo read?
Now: 155 km/h
